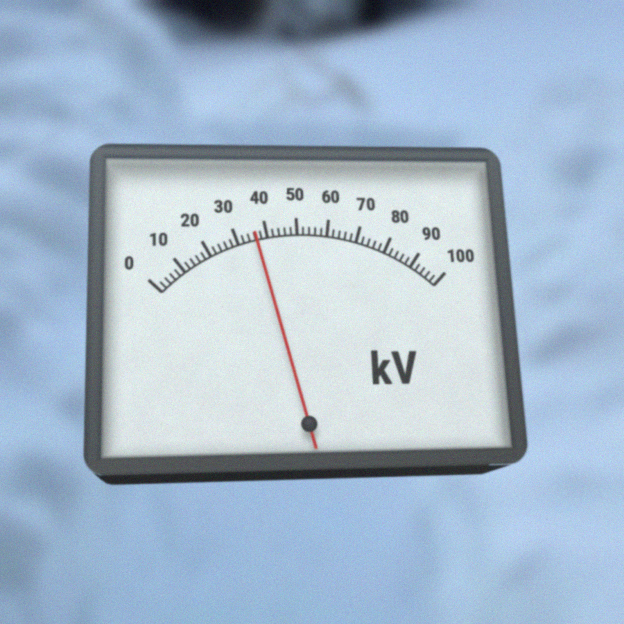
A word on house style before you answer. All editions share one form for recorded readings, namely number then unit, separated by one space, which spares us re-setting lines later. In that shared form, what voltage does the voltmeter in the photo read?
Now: 36 kV
